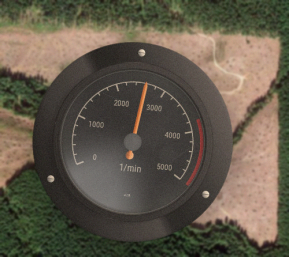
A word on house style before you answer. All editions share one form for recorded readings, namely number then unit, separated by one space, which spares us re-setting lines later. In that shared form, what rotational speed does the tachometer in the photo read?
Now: 2600 rpm
